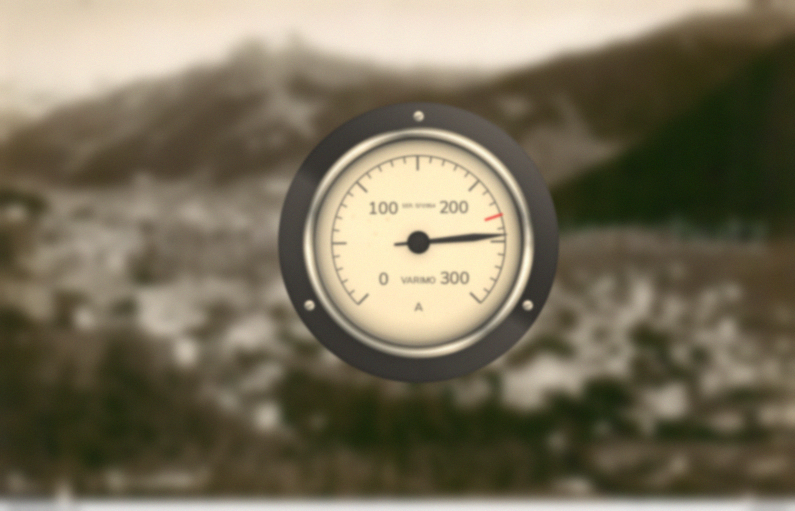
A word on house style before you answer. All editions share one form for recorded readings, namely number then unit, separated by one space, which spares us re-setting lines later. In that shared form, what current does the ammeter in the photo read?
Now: 245 A
